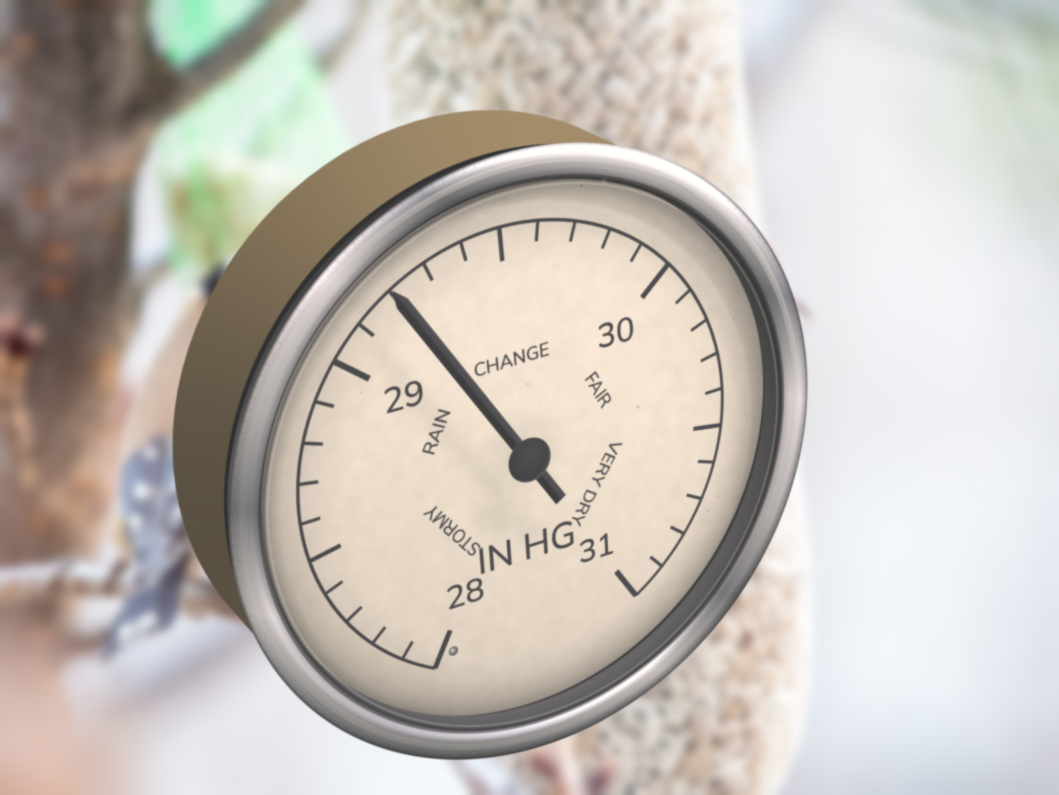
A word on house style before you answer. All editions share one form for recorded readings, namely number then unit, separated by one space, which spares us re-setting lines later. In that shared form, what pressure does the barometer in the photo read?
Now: 29.2 inHg
